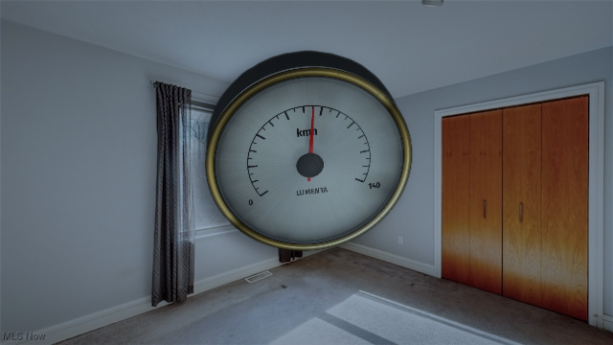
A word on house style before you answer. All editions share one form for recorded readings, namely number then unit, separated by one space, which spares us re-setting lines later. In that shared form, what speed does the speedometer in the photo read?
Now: 75 km/h
